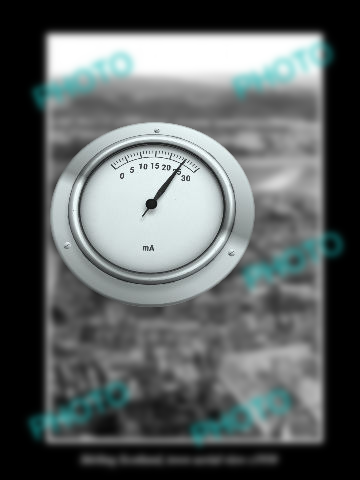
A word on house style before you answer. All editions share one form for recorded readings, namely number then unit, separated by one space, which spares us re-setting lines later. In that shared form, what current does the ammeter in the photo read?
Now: 25 mA
